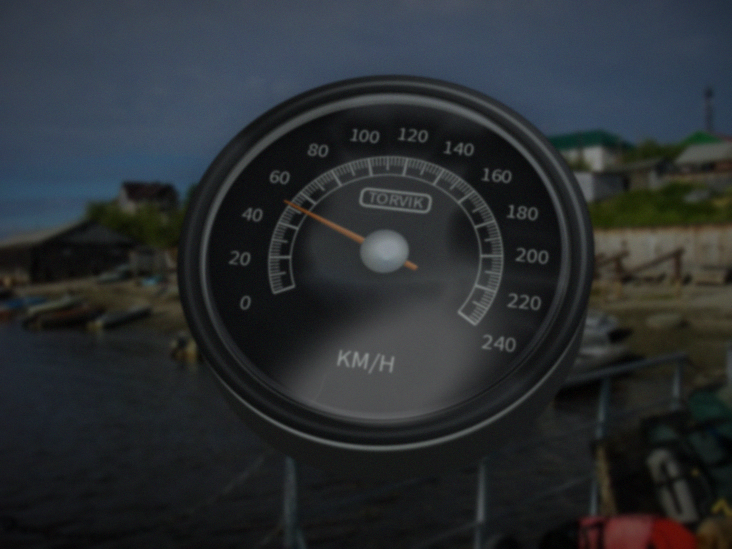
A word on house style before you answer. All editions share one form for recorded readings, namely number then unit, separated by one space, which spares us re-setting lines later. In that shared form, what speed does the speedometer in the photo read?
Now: 50 km/h
